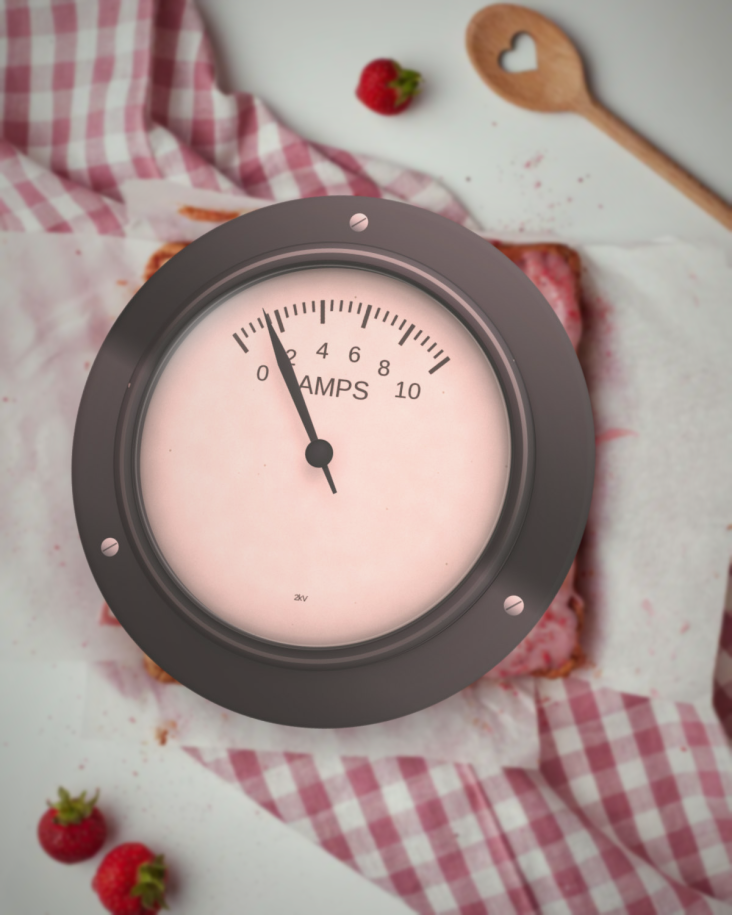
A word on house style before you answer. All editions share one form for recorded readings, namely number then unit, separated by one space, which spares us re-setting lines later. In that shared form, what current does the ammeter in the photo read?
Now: 1.6 A
